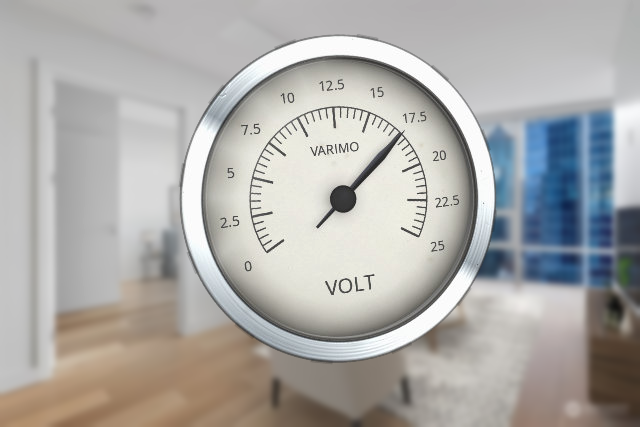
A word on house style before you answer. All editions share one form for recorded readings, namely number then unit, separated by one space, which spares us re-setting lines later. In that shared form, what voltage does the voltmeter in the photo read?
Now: 17.5 V
